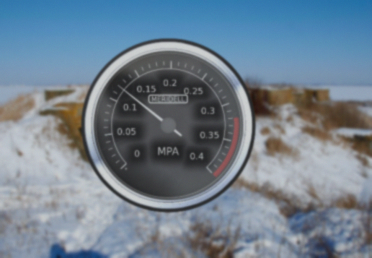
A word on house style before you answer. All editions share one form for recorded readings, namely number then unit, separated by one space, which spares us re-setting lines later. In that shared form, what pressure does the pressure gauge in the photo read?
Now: 0.12 MPa
